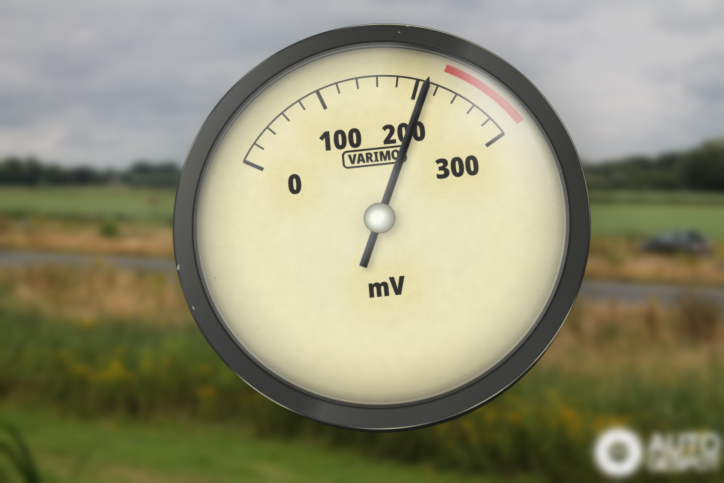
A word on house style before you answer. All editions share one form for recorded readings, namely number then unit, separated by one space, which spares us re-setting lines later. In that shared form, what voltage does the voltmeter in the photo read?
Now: 210 mV
